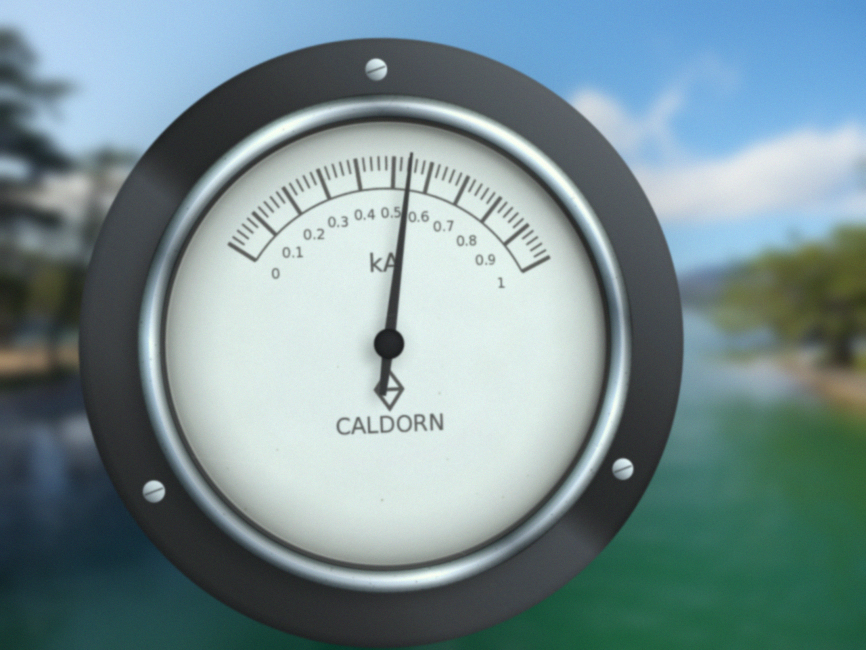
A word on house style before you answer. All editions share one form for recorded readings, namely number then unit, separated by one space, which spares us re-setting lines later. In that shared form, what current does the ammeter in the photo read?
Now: 0.54 kA
